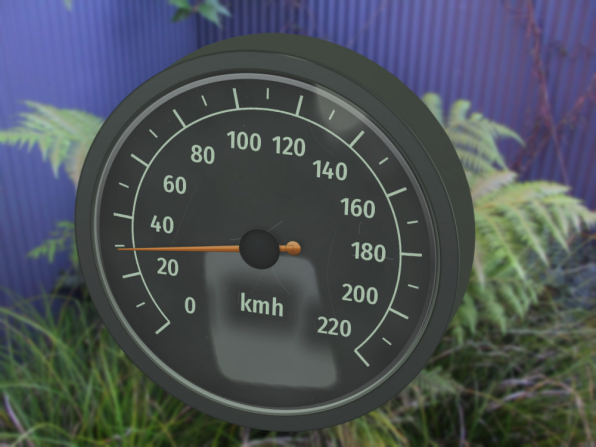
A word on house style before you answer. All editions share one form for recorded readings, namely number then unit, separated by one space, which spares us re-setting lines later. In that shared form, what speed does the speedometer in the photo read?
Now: 30 km/h
